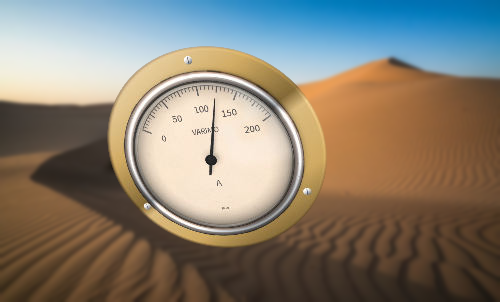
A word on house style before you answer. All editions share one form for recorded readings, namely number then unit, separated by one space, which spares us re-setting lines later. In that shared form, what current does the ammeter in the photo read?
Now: 125 A
